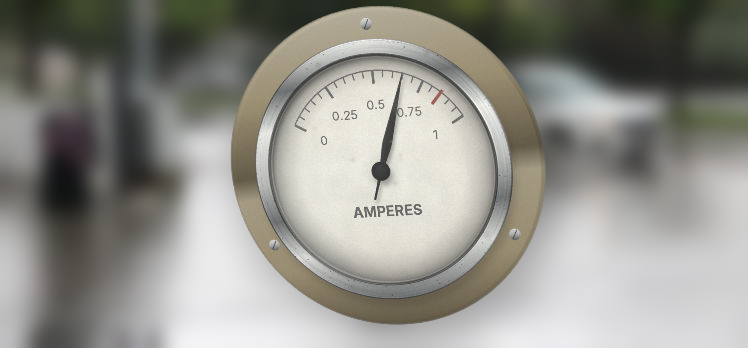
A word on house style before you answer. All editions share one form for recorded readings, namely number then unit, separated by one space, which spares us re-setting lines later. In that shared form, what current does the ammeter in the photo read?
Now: 0.65 A
